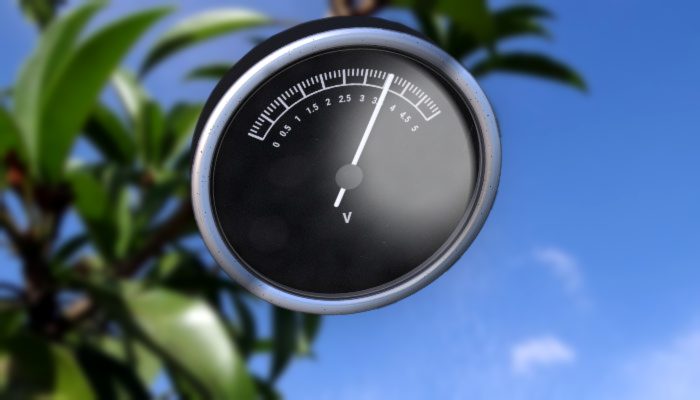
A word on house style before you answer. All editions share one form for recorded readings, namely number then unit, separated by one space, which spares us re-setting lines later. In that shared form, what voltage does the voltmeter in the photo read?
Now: 3.5 V
